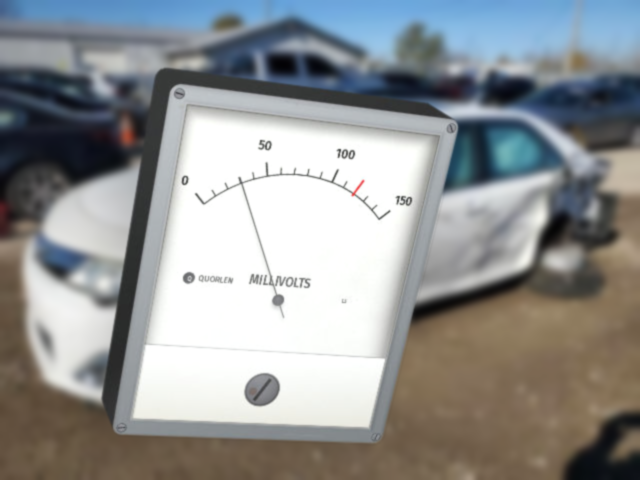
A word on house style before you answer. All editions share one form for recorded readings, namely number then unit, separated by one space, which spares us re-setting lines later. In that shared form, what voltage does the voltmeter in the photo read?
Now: 30 mV
